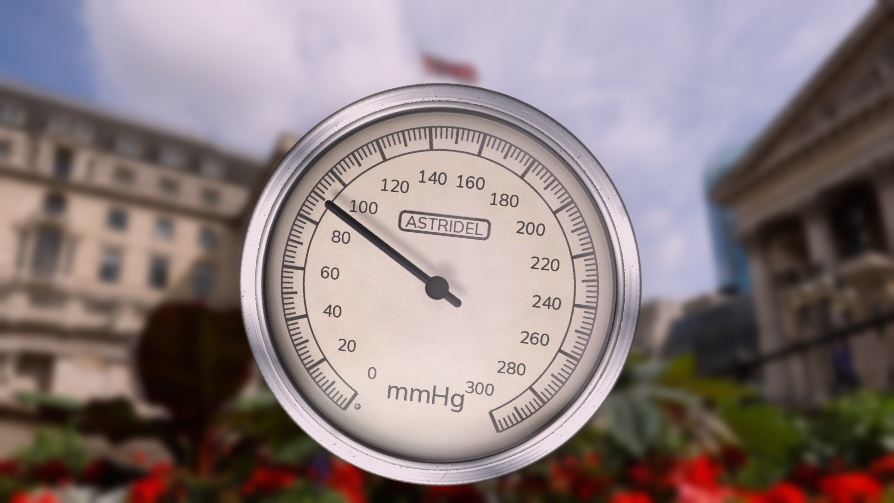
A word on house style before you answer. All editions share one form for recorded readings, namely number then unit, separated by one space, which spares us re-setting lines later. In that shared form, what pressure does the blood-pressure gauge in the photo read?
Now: 90 mmHg
